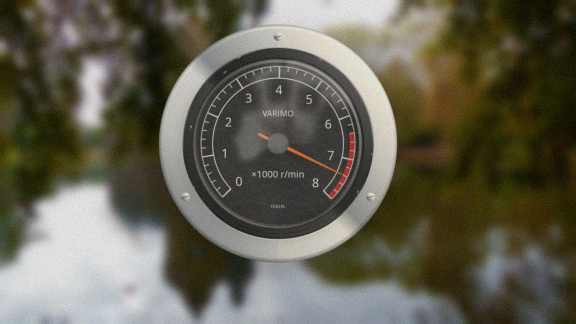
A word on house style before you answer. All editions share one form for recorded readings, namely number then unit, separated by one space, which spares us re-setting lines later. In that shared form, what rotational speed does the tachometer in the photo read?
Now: 7400 rpm
